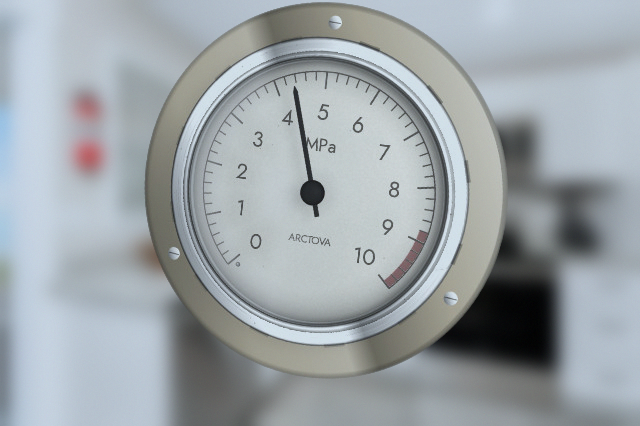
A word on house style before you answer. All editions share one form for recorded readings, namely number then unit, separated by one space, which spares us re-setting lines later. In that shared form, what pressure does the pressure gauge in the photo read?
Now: 4.4 MPa
